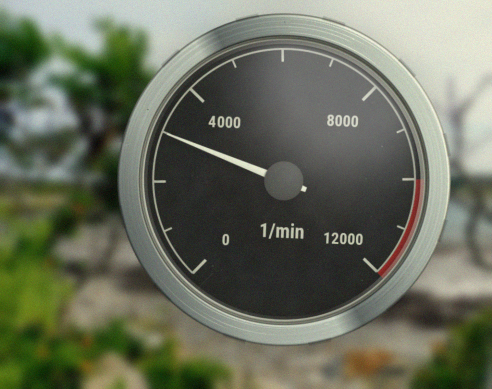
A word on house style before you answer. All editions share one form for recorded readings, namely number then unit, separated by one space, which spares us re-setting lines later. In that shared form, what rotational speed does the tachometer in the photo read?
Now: 3000 rpm
